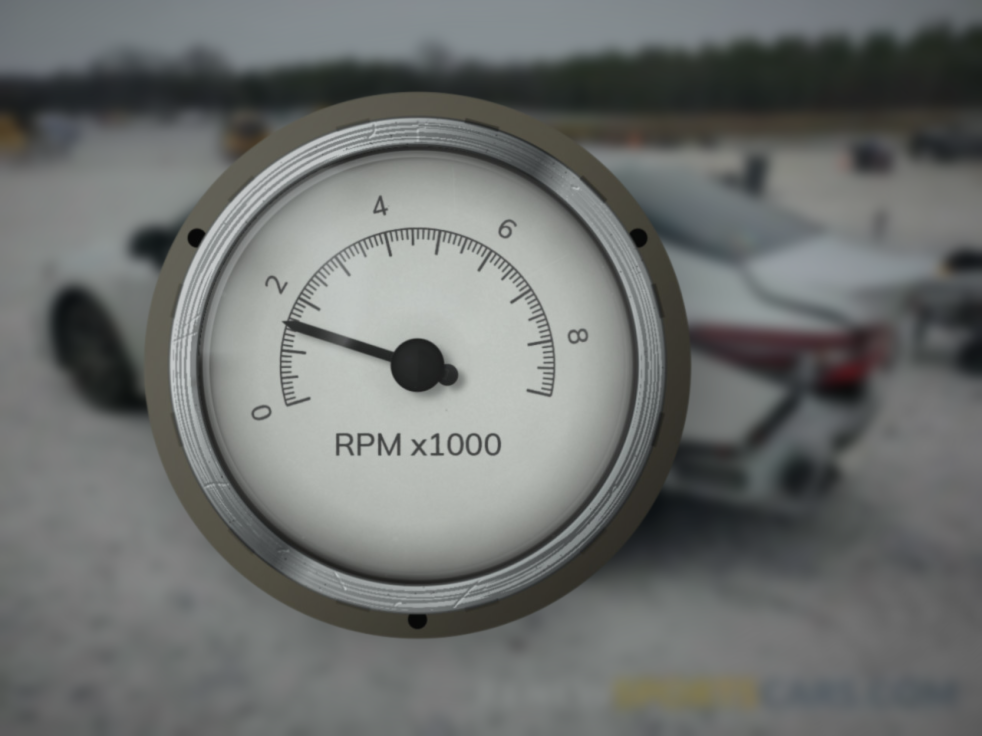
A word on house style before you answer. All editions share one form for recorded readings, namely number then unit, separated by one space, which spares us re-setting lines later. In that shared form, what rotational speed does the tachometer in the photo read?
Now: 1500 rpm
